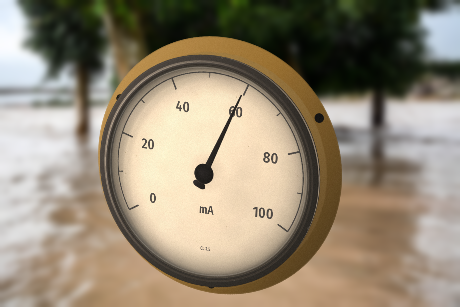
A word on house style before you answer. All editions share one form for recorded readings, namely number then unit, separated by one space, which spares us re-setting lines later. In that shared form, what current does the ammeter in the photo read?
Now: 60 mA
